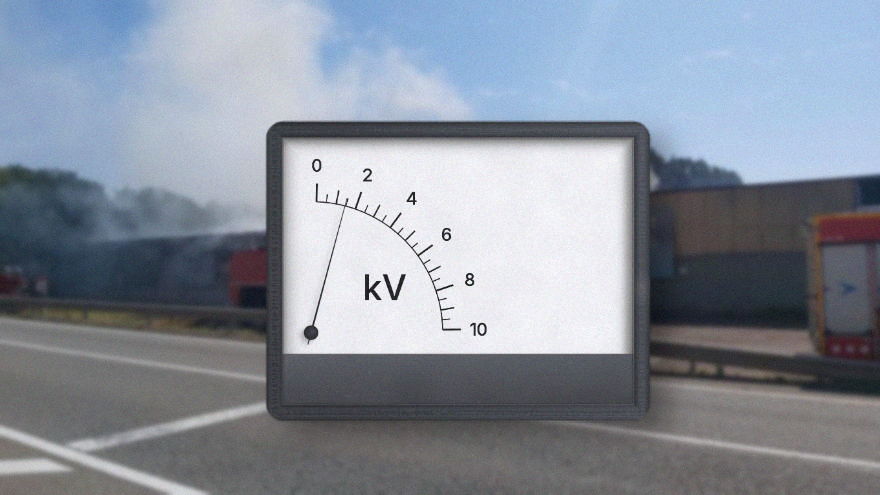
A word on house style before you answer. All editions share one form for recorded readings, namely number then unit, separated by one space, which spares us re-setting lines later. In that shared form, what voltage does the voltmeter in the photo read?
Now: 1.5 kV
